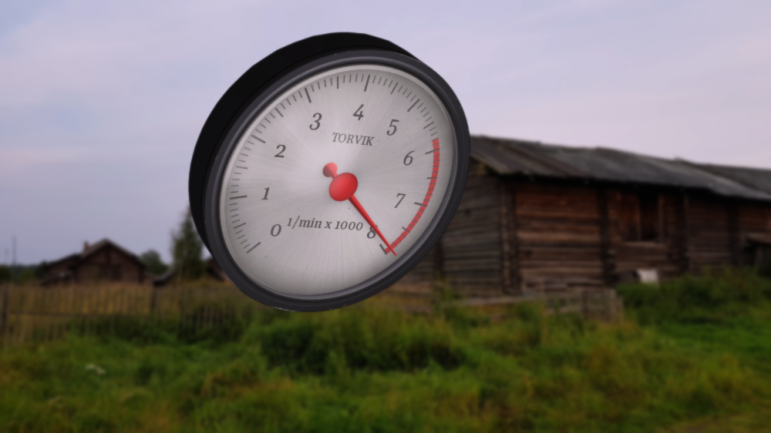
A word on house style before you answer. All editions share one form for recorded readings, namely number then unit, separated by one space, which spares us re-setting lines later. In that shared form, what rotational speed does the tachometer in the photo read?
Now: 7900 rpm
